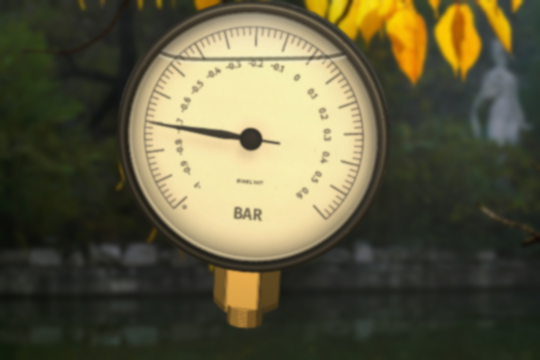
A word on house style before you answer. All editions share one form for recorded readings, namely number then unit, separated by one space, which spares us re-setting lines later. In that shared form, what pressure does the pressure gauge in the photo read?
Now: -0.7 bar
